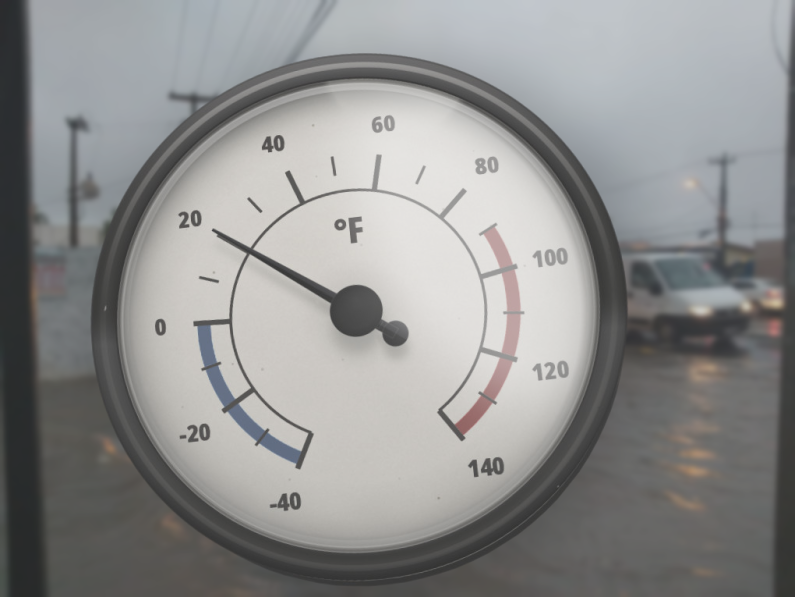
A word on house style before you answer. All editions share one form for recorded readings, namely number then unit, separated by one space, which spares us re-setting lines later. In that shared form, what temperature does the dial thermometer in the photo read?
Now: 20 °F
